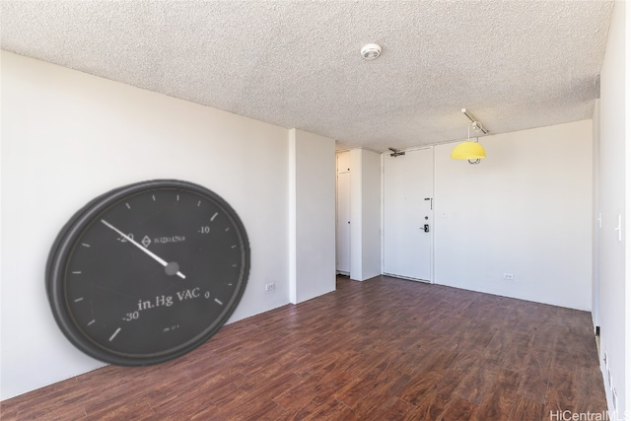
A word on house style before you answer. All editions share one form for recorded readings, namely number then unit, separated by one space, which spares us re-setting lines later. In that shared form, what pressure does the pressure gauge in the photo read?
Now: -20 inHg
